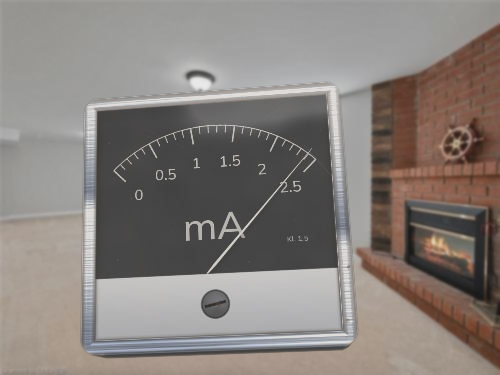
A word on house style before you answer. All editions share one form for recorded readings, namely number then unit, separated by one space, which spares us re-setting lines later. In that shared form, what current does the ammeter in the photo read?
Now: 2.4 mA
